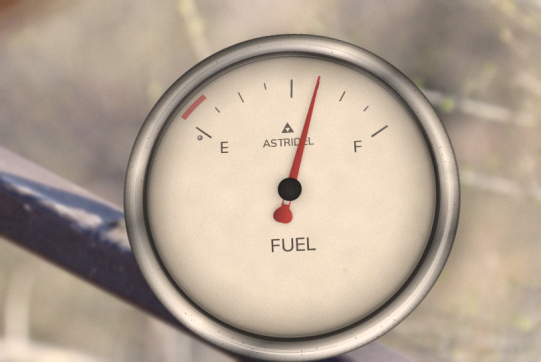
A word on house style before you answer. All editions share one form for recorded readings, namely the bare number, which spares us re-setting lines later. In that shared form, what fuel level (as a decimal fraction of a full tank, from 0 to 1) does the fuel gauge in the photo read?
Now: 0.625
